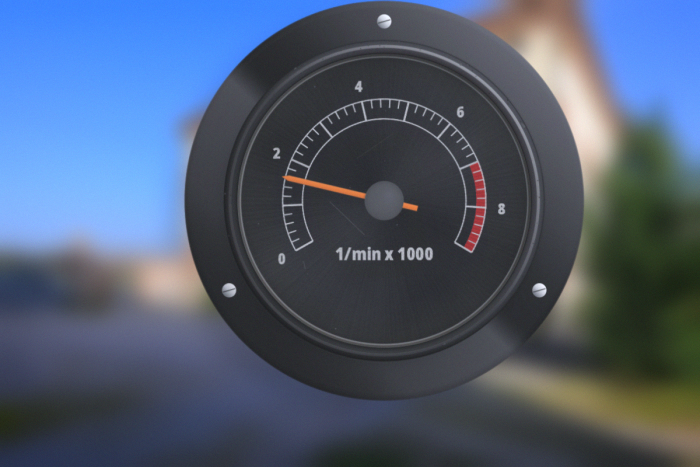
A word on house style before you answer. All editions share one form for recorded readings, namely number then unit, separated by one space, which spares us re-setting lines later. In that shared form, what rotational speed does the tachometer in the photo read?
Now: 1600 rpm
